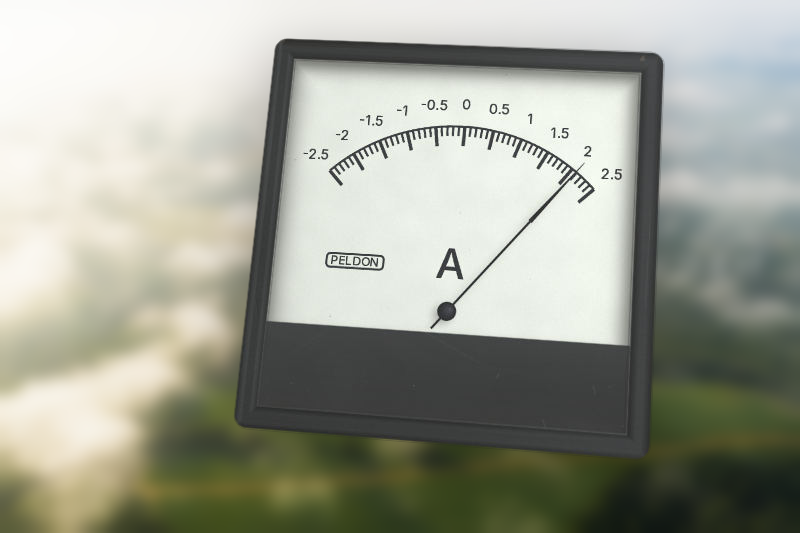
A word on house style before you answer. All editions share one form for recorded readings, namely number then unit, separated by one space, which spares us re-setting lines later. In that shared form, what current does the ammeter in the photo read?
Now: 2.1 A
